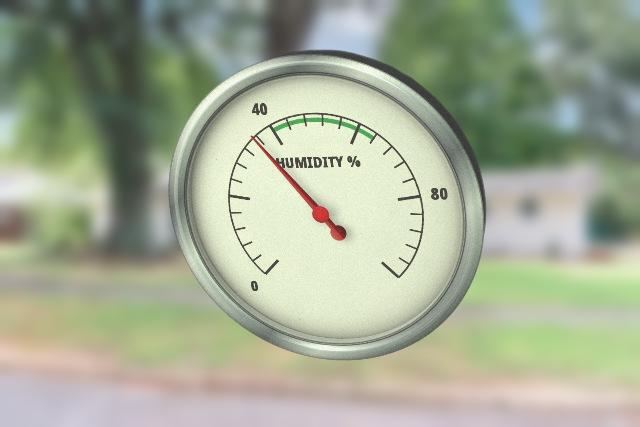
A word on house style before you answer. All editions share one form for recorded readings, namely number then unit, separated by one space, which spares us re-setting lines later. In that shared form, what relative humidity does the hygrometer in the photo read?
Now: 36 %
